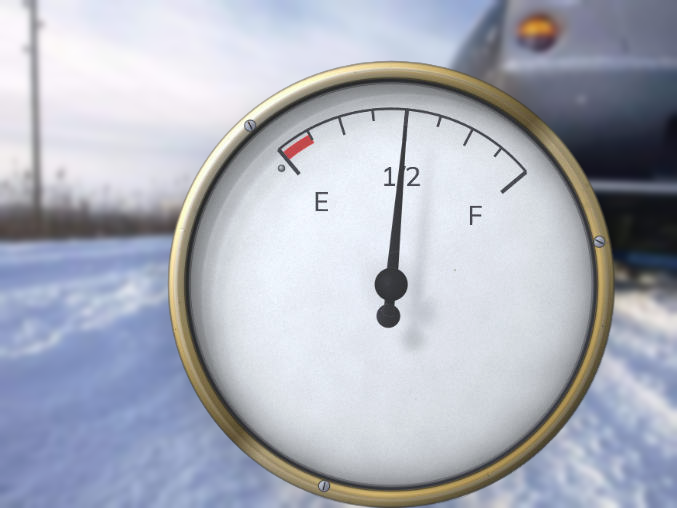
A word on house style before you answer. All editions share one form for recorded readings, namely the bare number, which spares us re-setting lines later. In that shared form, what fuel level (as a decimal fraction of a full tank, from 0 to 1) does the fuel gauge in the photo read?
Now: 0.5
